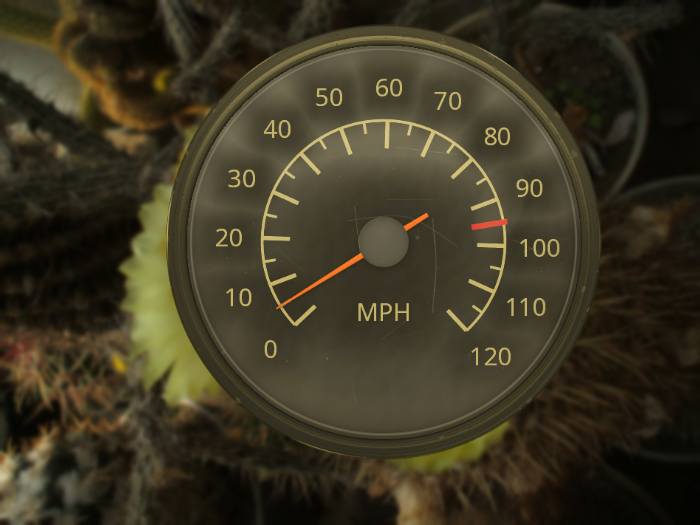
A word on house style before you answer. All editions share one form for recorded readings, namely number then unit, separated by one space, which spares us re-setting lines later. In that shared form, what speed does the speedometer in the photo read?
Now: 5 mph
